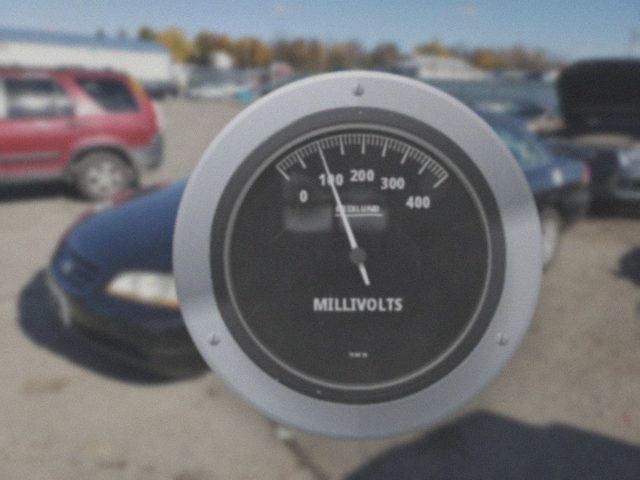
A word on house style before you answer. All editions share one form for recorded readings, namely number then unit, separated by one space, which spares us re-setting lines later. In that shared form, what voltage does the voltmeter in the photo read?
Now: 100 mV
